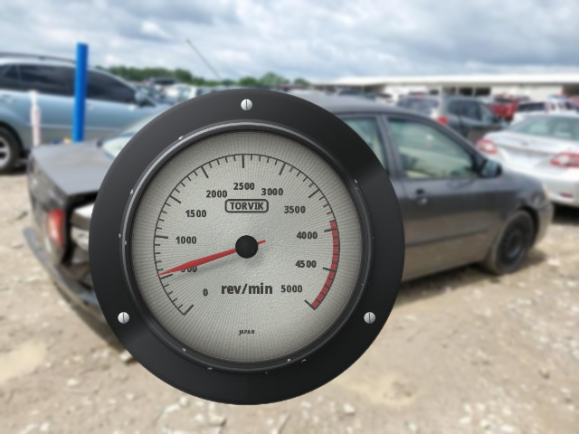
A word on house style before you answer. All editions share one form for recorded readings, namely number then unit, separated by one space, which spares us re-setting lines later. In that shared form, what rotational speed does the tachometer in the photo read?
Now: 550 rpm
